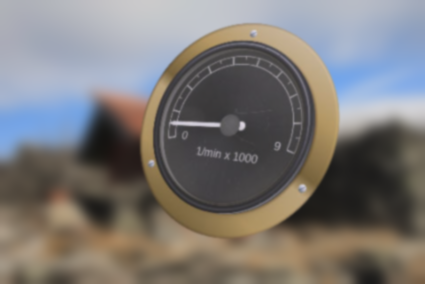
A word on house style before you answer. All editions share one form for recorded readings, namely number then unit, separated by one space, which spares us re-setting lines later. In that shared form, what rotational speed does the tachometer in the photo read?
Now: 500 rpm
